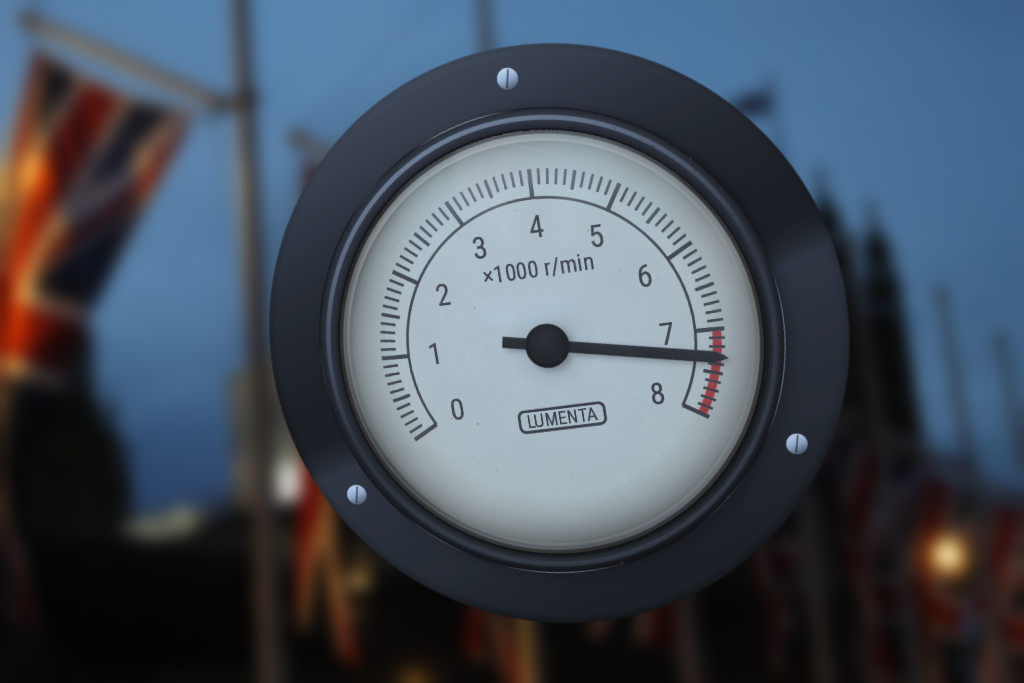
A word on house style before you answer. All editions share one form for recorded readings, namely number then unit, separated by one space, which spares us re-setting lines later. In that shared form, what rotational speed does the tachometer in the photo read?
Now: 7300 rpm
